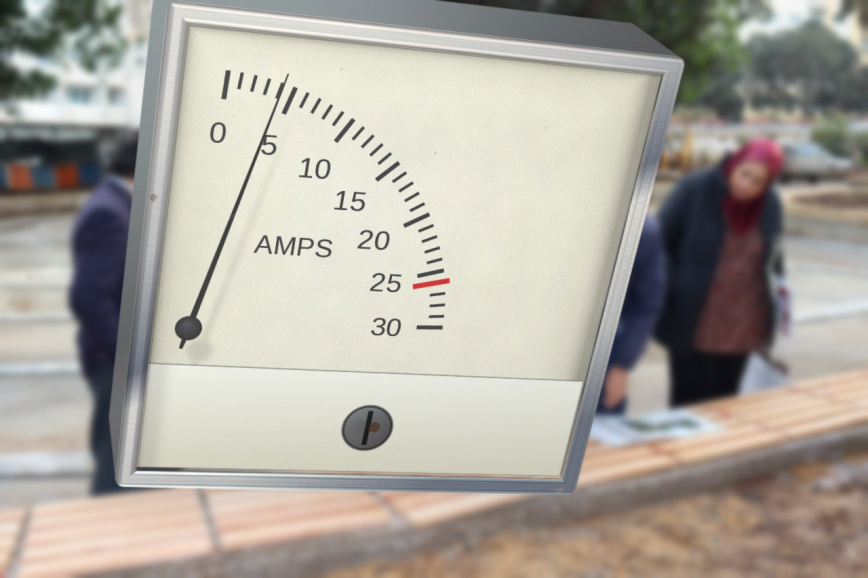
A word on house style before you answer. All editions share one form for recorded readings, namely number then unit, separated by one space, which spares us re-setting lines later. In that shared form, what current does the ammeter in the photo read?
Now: 4 A
